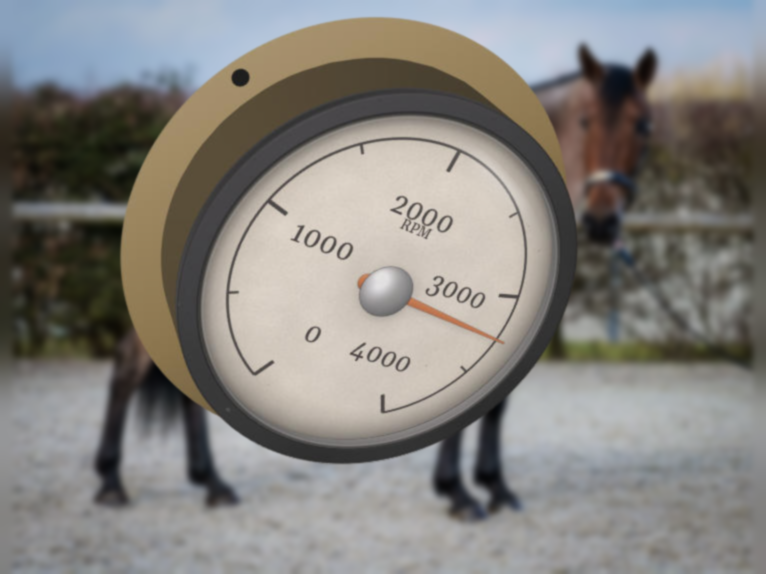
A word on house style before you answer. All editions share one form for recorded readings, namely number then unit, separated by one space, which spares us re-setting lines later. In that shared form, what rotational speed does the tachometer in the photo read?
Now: 3250 rpm
